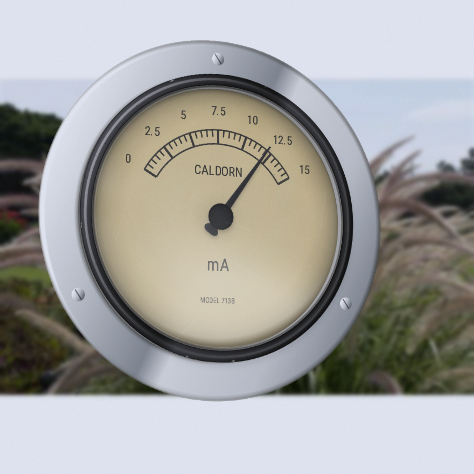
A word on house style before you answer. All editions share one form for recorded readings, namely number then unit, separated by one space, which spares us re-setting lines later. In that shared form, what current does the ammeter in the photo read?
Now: 12 mA
